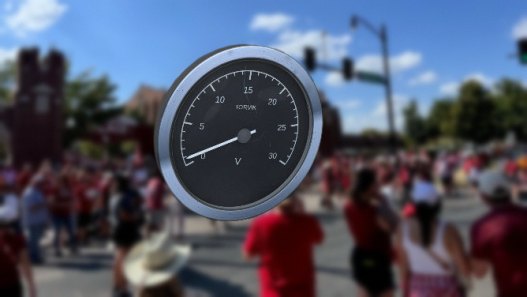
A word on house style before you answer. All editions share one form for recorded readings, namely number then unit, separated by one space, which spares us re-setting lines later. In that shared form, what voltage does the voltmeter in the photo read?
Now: 1 V
